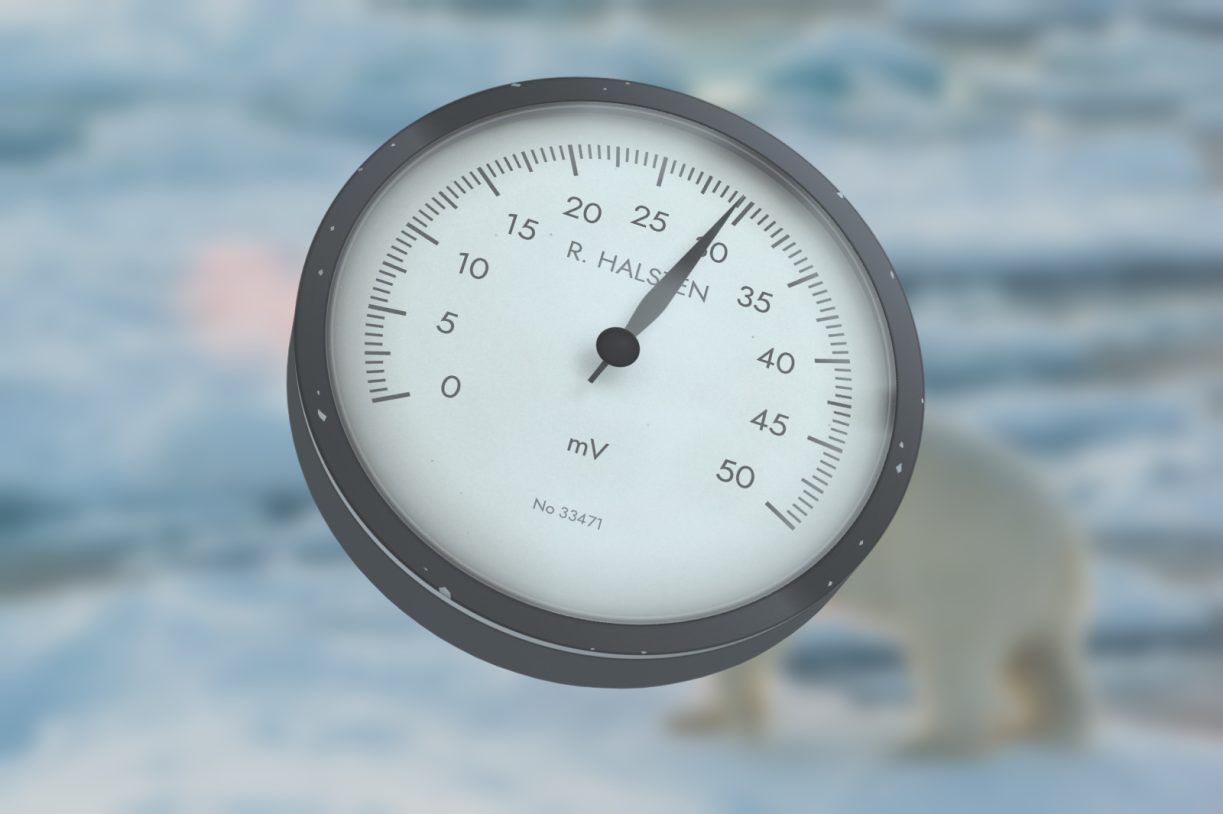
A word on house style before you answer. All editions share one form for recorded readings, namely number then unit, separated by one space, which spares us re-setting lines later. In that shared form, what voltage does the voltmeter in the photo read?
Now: 29.5 mV
